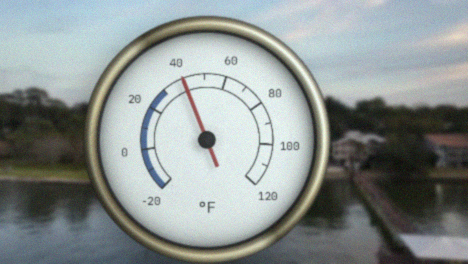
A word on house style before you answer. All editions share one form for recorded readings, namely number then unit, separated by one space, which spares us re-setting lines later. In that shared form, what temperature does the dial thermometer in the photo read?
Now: 40 °F
